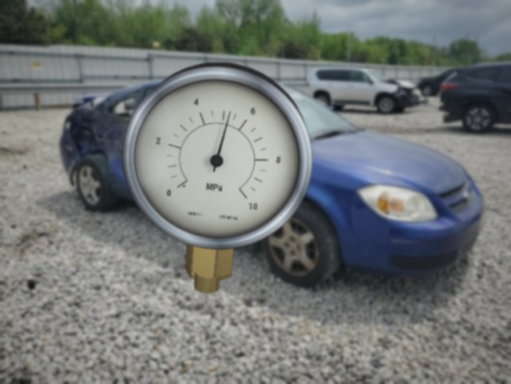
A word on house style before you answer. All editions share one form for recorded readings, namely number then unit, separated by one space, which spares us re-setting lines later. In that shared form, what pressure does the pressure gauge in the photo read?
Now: 5.25 MPa
